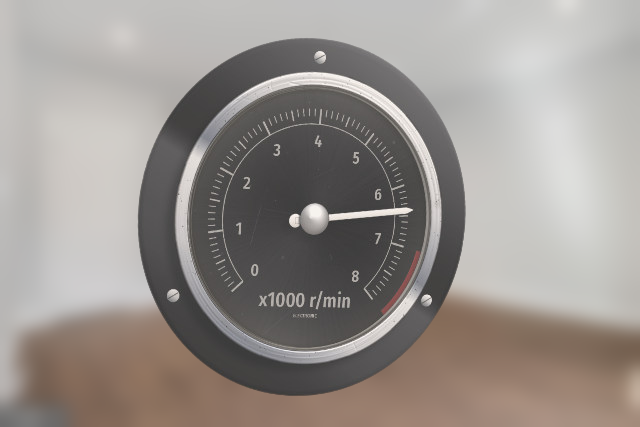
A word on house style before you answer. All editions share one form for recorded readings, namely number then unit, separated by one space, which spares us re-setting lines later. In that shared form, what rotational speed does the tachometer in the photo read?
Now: 6400 rpm
